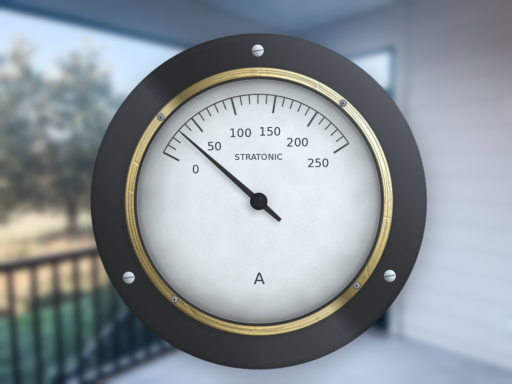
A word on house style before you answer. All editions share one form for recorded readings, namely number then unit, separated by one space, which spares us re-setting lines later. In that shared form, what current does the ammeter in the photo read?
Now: 30 A
